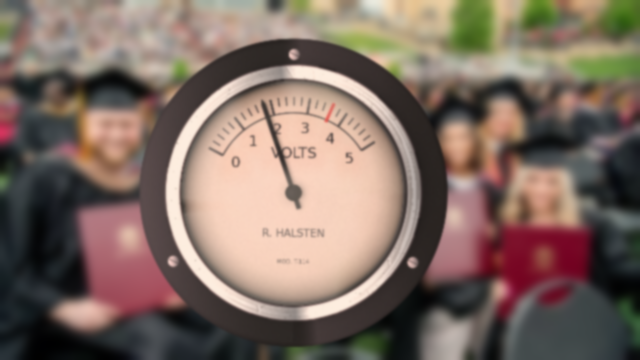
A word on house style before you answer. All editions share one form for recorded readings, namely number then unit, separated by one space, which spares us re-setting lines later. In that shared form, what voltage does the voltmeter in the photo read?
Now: 1.8 V
